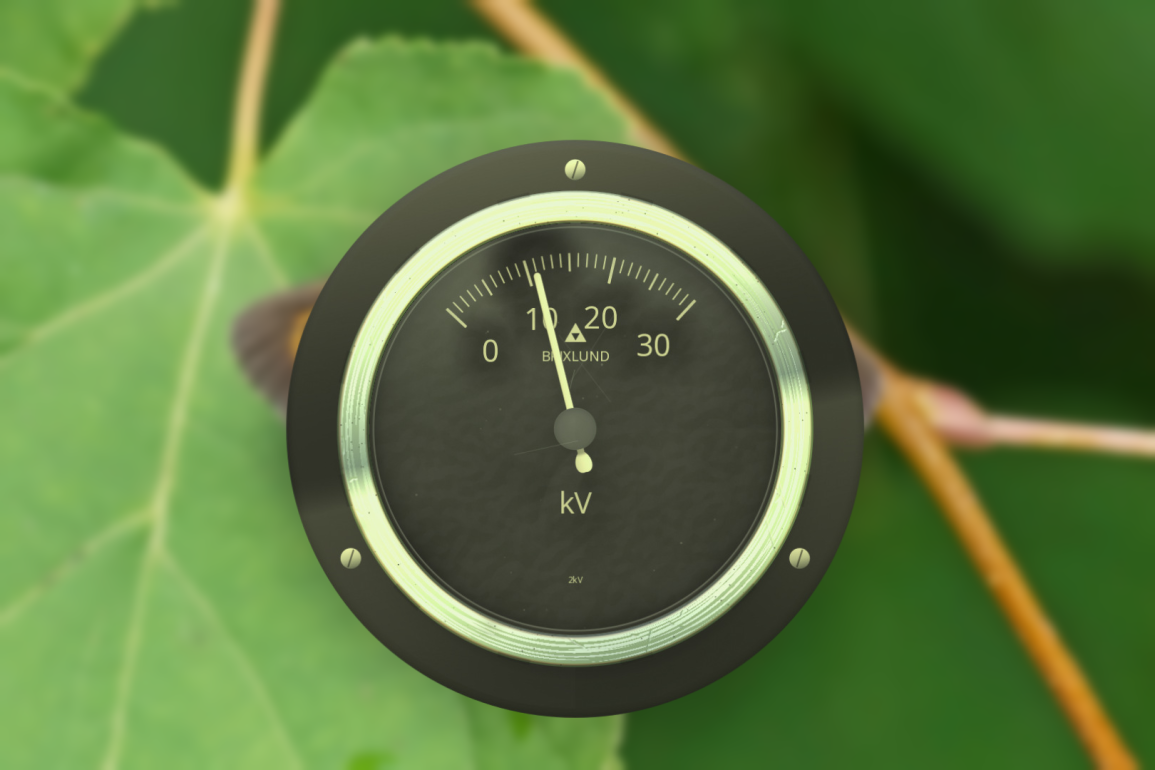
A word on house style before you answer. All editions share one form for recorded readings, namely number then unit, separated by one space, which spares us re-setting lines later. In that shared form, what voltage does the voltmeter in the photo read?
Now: 11 kV
